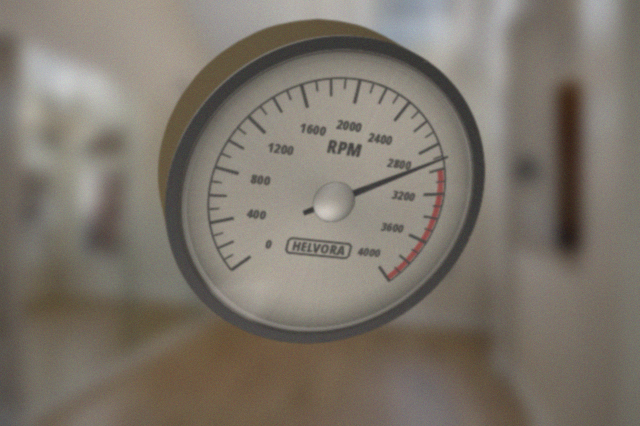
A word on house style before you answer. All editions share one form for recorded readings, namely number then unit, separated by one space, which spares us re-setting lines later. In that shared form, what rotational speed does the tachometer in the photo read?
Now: 2900 rpm
